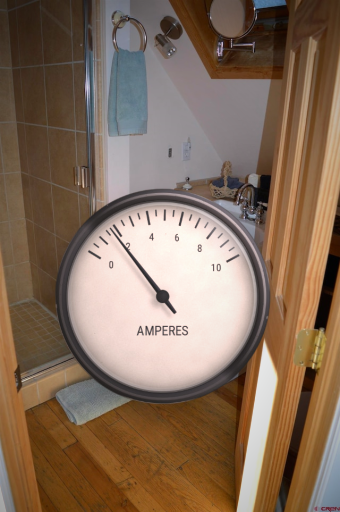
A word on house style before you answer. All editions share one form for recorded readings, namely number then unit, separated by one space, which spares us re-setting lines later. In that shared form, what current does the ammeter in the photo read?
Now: 1.75 A
